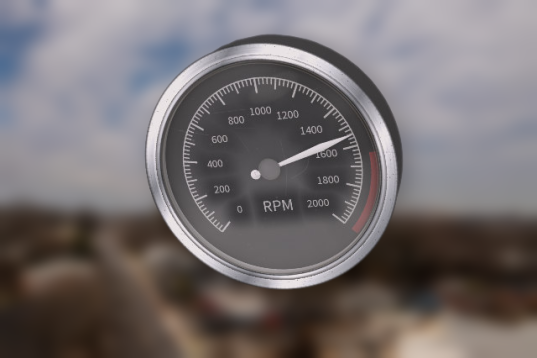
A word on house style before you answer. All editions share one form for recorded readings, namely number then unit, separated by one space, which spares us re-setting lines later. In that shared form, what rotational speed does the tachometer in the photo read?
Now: 1540 rpm
